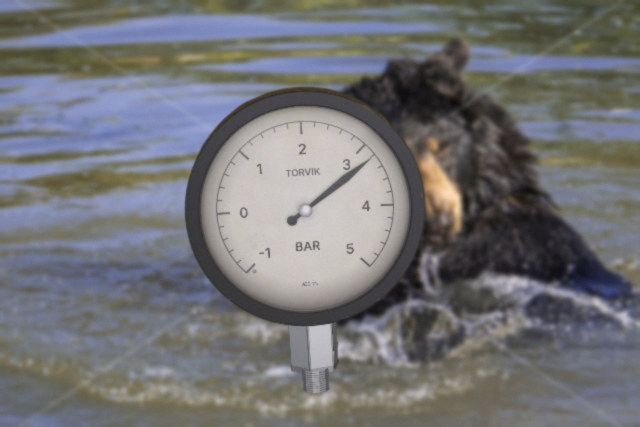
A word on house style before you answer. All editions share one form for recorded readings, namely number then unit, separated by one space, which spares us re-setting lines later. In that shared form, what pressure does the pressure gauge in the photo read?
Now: 3.2 bar
